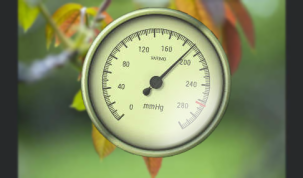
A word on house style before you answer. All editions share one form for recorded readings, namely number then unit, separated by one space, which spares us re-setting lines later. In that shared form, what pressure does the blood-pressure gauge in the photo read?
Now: 190 mmHg
